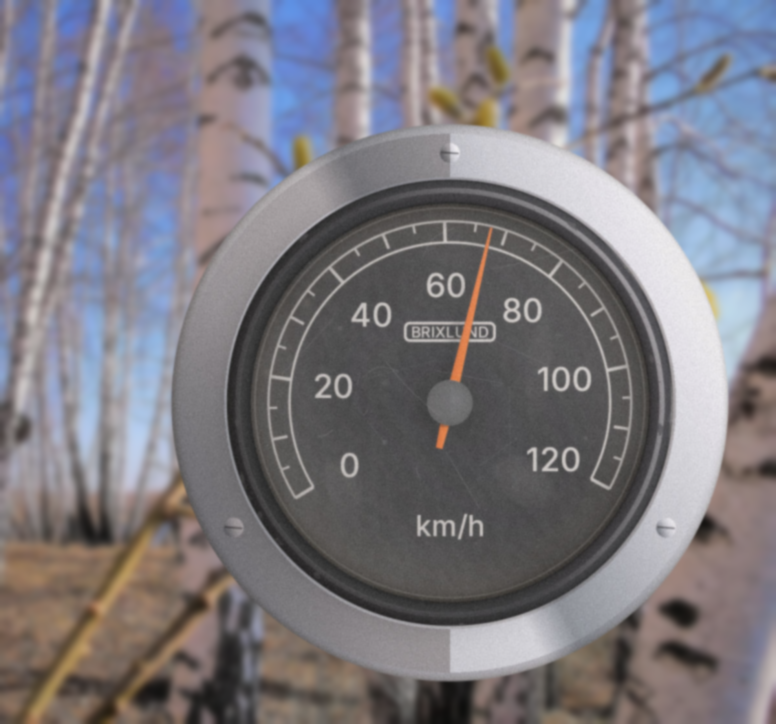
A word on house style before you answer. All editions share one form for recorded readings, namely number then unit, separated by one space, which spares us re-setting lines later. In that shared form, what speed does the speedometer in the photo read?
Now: 67.5 km/h
